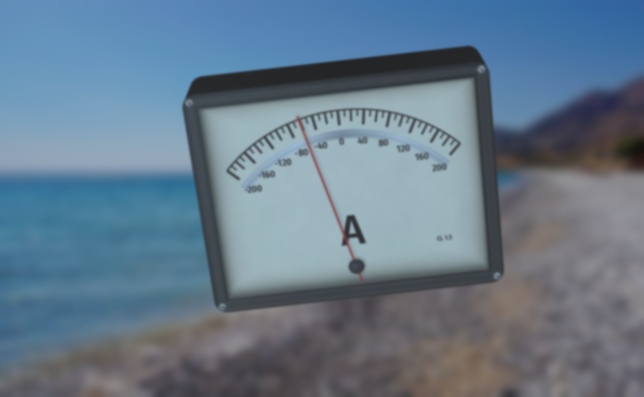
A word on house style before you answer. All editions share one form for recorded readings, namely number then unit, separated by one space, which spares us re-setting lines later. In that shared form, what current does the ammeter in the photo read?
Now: -60 A
